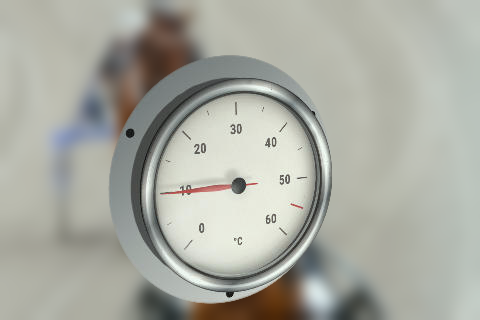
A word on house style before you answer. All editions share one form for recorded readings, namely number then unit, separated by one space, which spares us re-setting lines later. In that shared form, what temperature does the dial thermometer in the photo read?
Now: 10 °C
